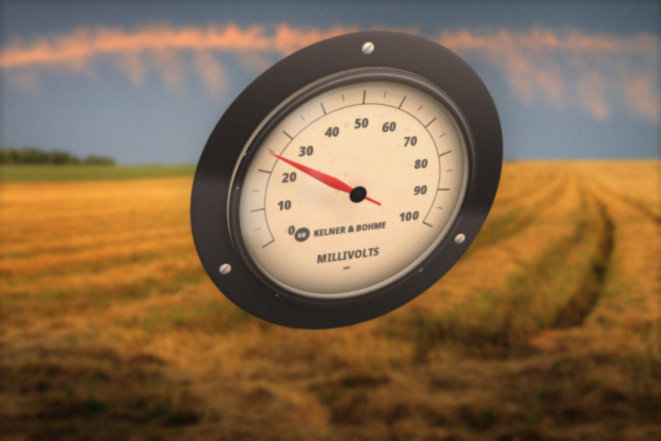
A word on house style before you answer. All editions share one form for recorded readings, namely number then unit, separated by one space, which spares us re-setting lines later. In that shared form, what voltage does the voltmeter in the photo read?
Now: 25 mV
